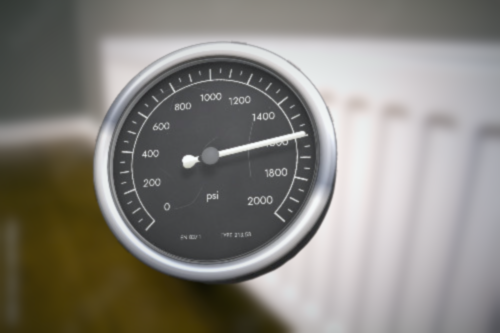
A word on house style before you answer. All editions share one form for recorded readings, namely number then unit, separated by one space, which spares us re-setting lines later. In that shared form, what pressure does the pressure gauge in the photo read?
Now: 1600 psi
